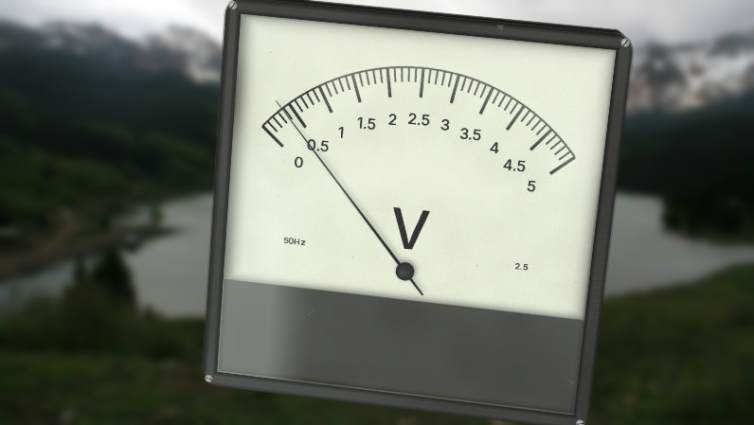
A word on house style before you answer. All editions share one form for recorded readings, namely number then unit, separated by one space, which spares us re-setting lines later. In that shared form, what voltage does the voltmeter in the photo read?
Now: 0.4 V
